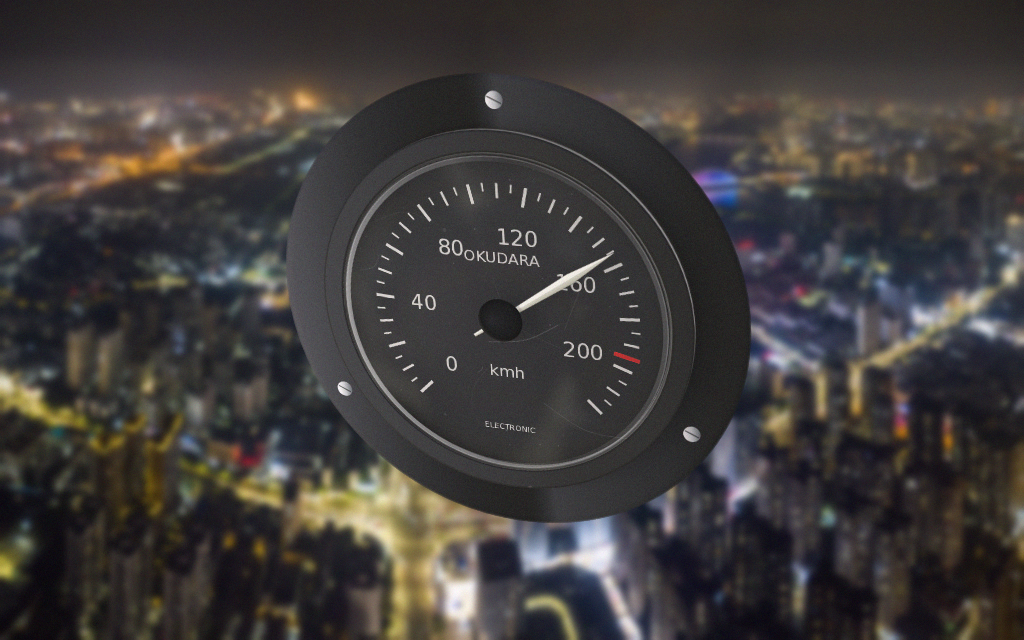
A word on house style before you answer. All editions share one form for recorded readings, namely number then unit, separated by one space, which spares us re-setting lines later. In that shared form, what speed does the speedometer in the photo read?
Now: 155 km/h
